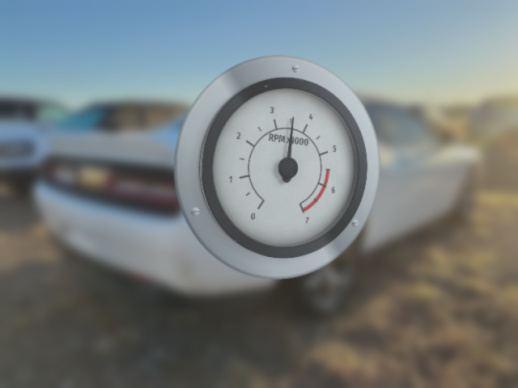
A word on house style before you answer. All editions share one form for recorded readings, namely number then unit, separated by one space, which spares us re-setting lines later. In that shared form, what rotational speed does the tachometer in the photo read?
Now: 3500 rpm
